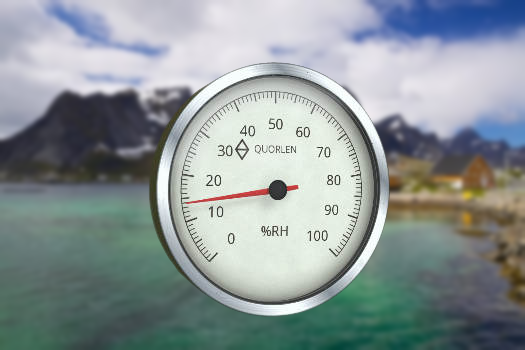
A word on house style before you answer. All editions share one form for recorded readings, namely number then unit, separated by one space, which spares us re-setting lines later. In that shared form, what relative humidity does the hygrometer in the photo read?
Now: 14 %
